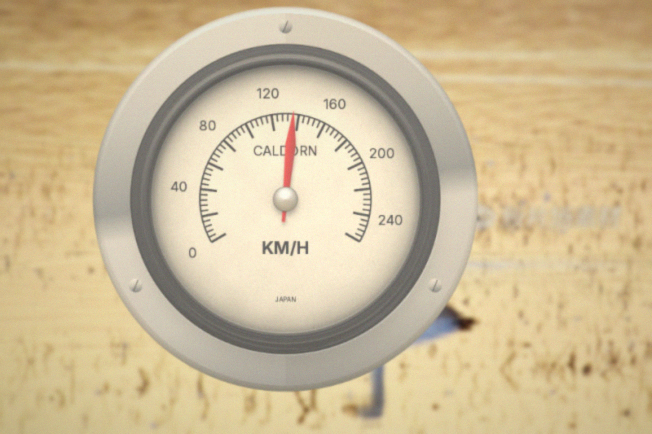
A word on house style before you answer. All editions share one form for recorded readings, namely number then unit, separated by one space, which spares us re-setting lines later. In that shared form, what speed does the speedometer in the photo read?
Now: 136 km/h
